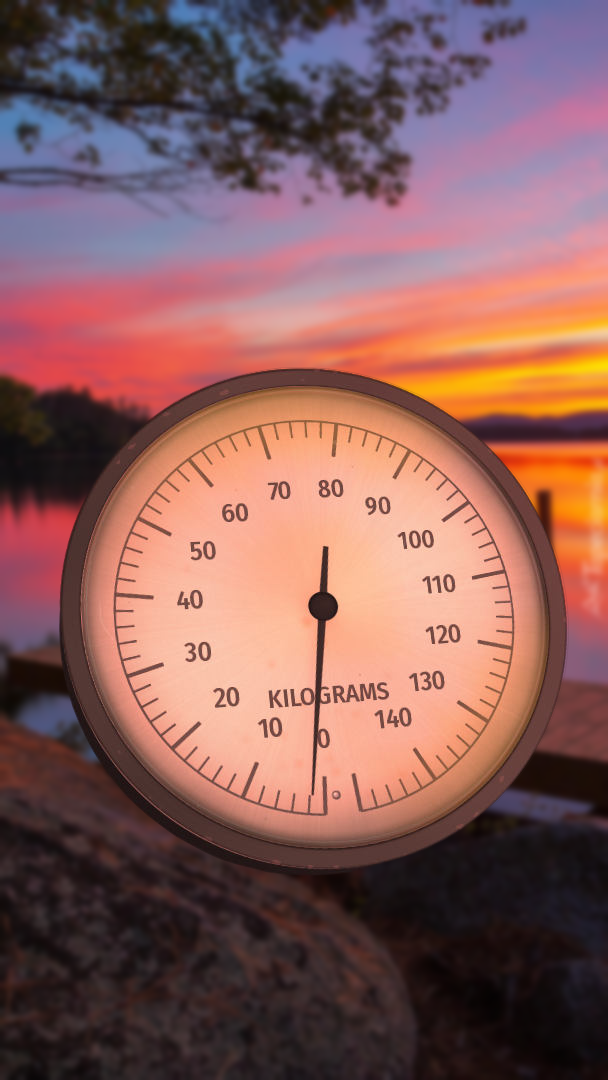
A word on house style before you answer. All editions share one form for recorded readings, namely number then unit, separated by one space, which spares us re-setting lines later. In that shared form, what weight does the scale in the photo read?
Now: 2 kg
